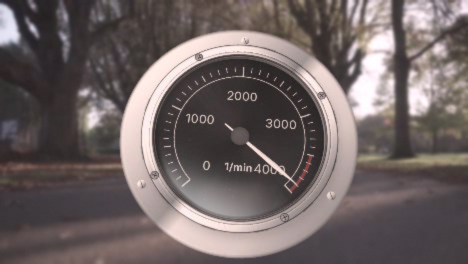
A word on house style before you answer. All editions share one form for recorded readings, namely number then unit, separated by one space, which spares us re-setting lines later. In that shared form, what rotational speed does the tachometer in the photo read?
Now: 3900 rpm
